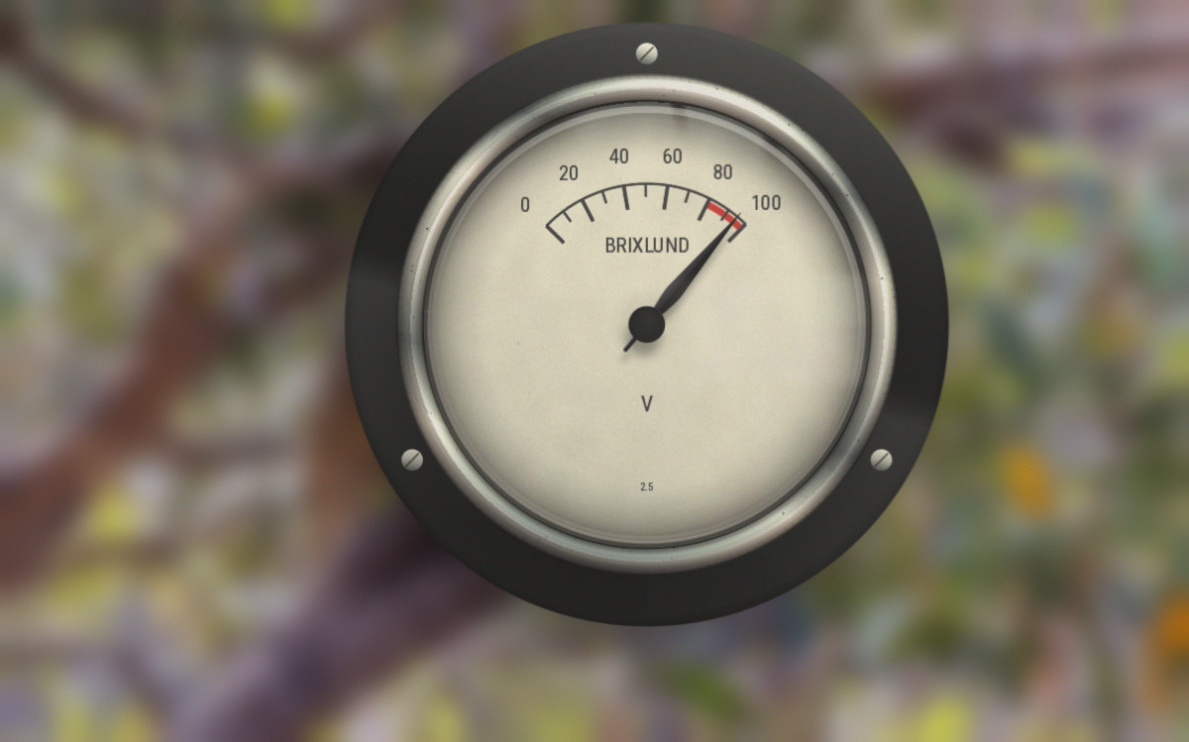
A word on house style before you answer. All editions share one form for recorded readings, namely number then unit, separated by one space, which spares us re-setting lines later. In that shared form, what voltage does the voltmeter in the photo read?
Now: 95 V
